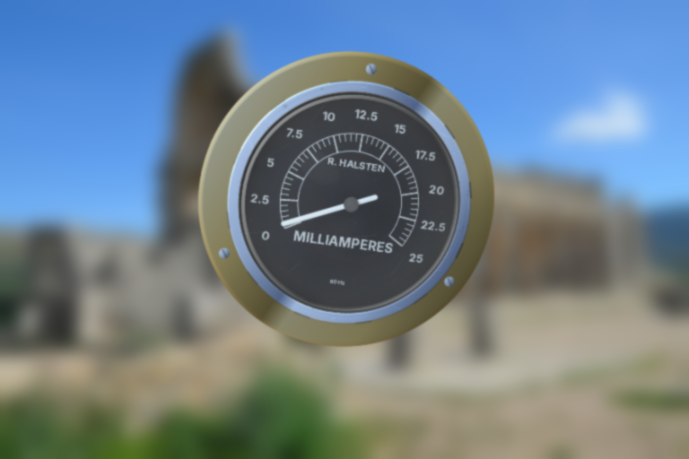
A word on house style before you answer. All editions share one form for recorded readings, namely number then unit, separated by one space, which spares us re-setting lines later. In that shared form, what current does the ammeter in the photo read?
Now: 0.5 mA
